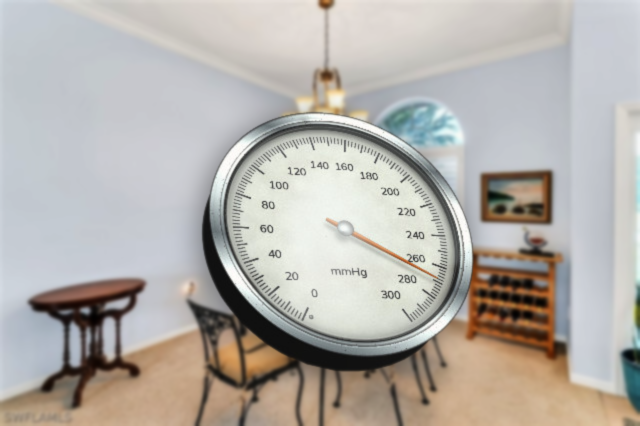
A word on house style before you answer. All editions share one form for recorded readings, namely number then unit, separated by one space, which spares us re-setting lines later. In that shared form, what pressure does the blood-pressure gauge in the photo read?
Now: 270 mmHg
